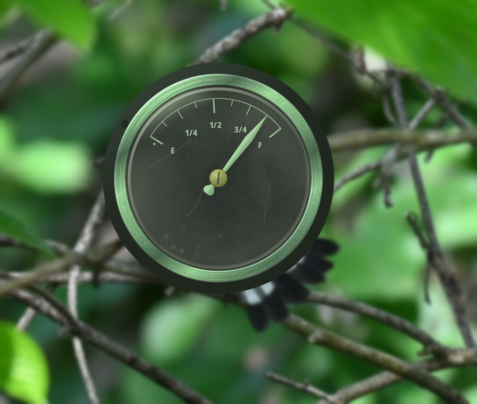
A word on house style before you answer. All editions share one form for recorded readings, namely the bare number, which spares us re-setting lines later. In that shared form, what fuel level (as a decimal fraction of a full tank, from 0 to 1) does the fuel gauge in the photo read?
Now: 0.875
